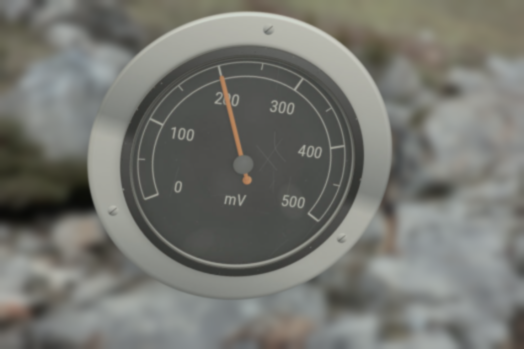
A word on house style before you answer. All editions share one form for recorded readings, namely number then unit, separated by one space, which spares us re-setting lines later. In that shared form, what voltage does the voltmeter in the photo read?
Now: 200 mV
